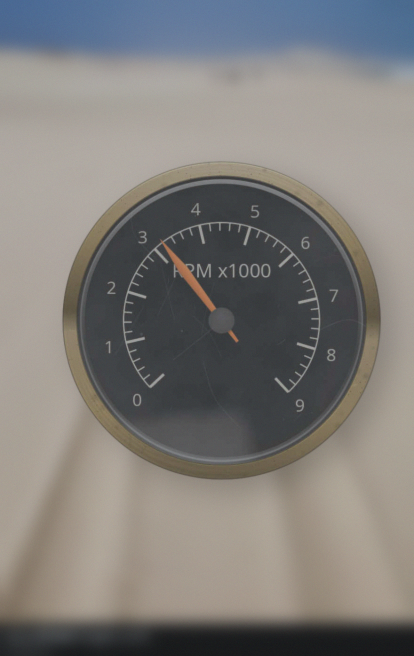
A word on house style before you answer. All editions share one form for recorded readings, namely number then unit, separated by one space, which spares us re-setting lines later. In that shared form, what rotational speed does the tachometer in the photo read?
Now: 3200 rpm
